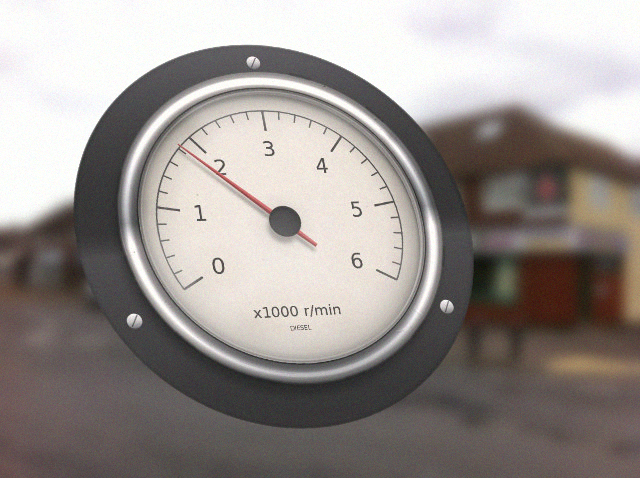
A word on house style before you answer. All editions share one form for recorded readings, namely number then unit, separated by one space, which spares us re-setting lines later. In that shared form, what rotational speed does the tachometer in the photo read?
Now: 1800 rpm
